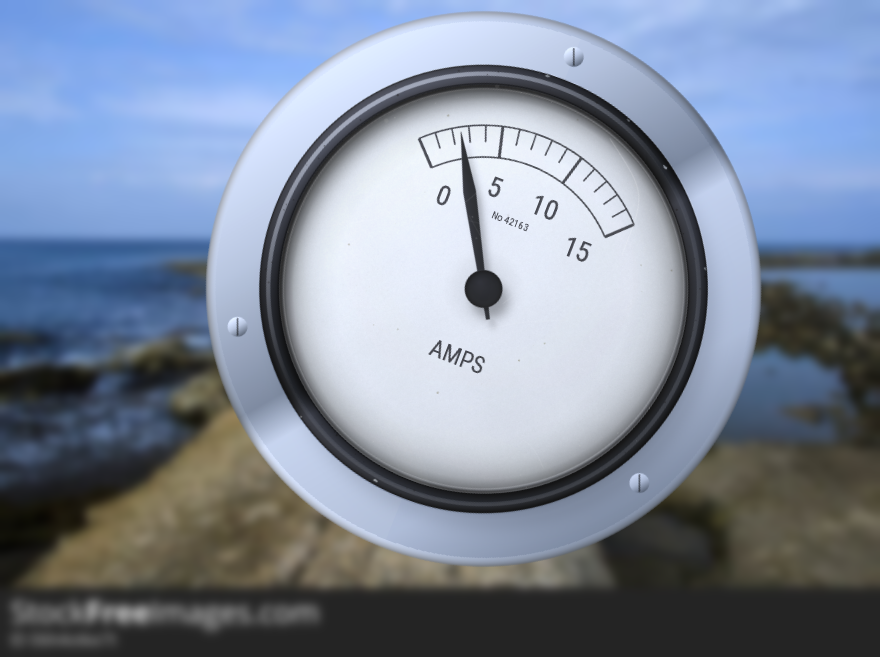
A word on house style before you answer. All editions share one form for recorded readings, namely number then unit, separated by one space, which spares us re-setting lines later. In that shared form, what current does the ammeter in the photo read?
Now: 2.5 A
